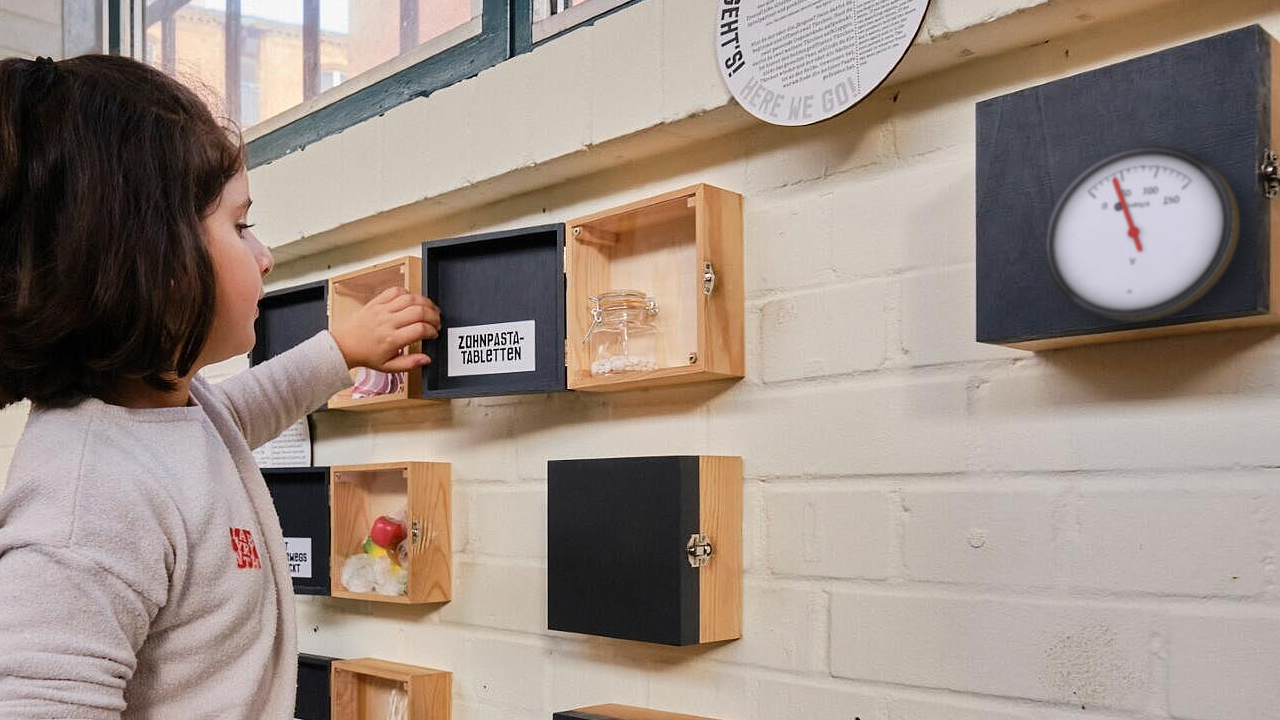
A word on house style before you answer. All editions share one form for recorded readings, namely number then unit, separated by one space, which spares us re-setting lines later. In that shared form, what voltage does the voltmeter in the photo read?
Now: 40 V
